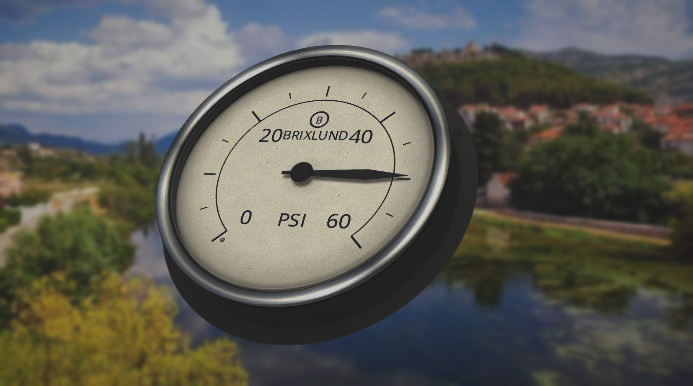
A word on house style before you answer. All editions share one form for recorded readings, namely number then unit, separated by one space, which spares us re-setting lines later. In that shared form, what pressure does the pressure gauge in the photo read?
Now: 50 psi
